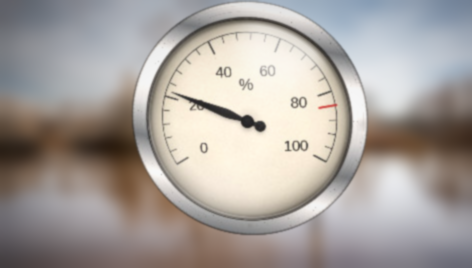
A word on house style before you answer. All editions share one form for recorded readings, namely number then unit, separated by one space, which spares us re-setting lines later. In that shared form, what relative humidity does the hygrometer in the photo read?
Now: 22 %
